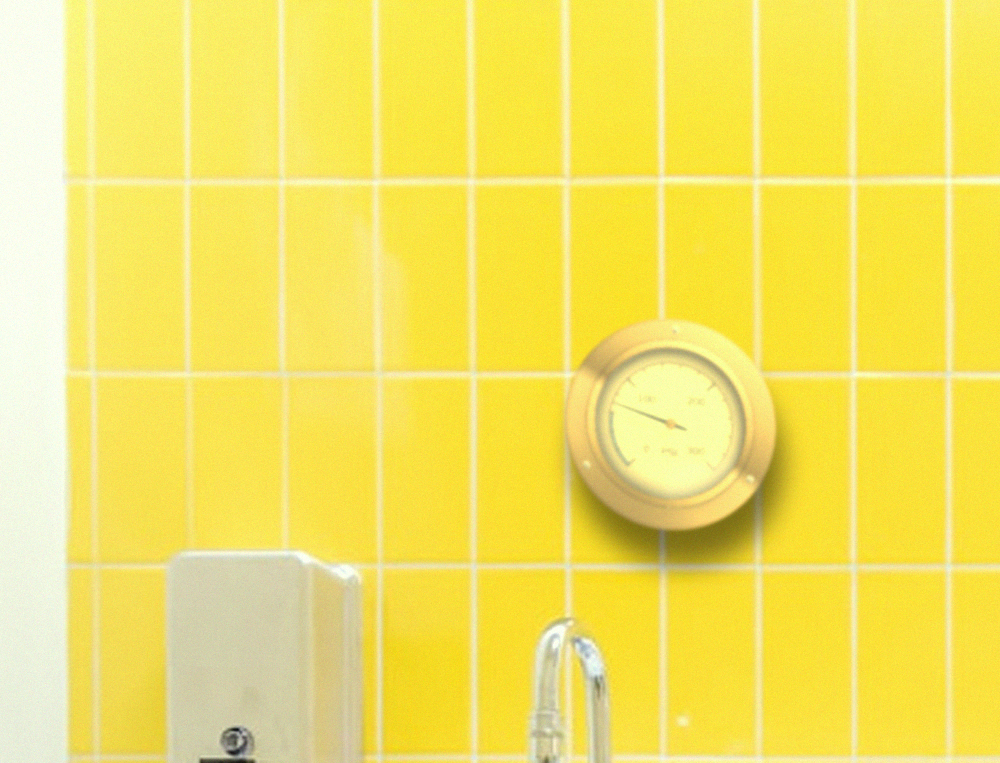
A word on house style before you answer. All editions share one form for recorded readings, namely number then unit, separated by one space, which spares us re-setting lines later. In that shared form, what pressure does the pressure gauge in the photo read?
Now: 70 psi
